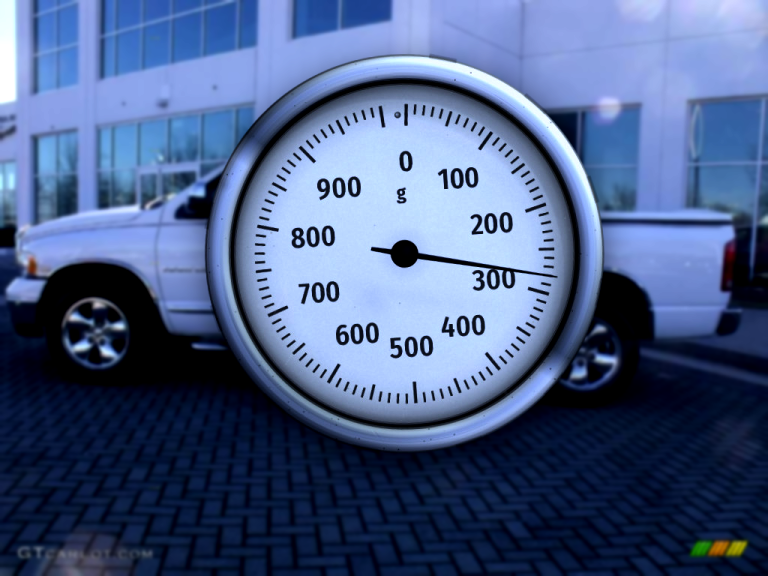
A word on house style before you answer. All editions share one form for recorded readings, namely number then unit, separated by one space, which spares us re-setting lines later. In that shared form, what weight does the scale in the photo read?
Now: 280 g
